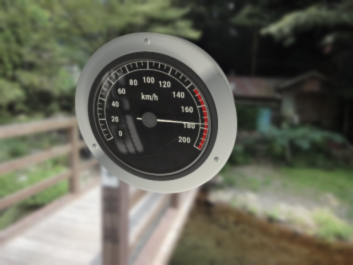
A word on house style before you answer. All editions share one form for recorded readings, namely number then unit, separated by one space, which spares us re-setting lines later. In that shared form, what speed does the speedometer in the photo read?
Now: 175 km/h
